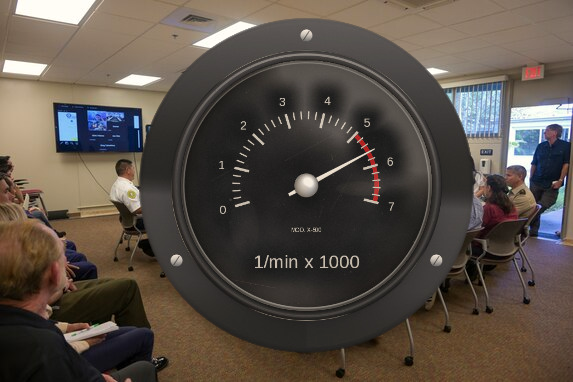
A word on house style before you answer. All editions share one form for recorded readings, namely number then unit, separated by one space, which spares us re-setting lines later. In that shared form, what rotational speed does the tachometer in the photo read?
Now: 5600 rpm
